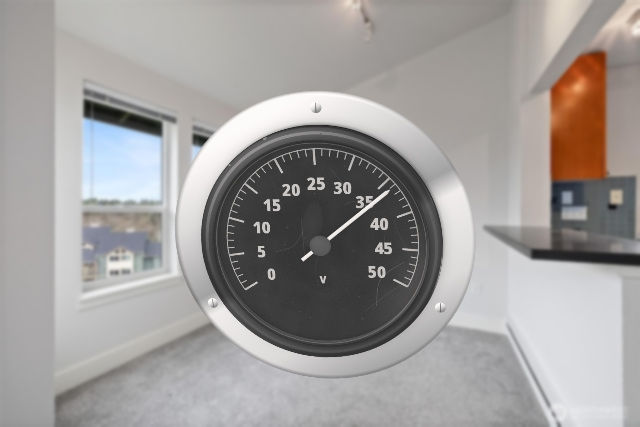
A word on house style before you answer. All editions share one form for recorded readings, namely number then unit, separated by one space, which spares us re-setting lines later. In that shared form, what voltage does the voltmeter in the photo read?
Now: 36 V
